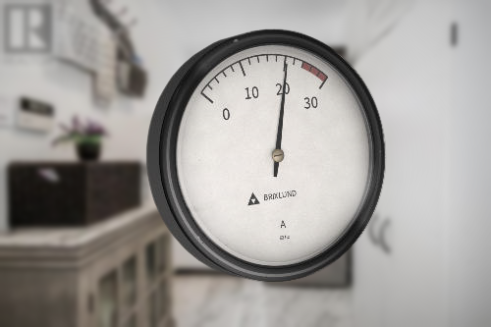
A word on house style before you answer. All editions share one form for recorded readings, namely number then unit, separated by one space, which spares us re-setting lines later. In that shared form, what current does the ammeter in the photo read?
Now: 20 A
